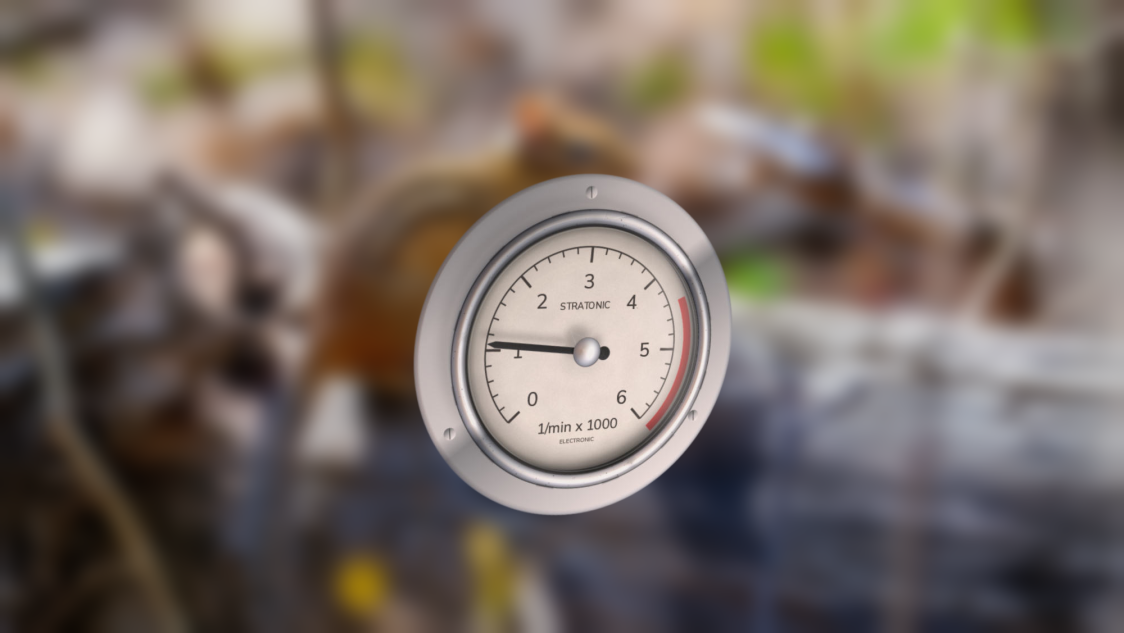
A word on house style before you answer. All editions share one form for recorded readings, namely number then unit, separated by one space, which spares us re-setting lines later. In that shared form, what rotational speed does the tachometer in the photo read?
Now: 1100 rpm
